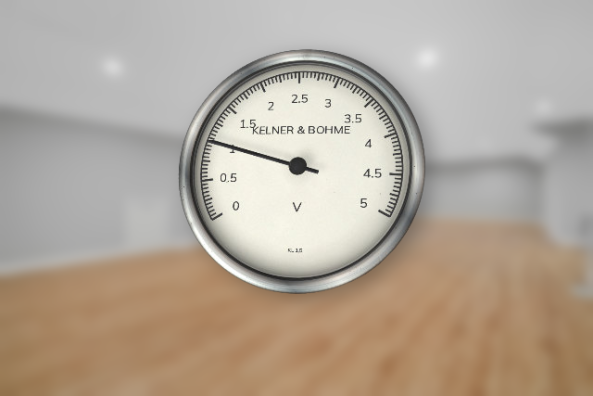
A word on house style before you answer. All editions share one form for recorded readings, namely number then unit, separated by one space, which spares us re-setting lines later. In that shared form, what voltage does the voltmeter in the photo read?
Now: 1 V
